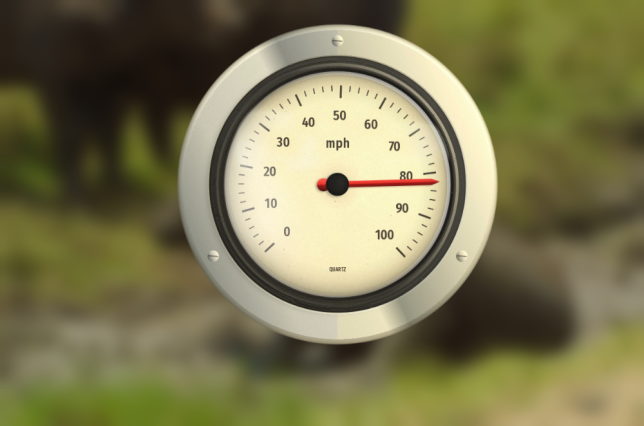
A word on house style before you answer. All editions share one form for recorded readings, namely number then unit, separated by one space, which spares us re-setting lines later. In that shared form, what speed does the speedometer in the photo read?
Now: 82 mph
